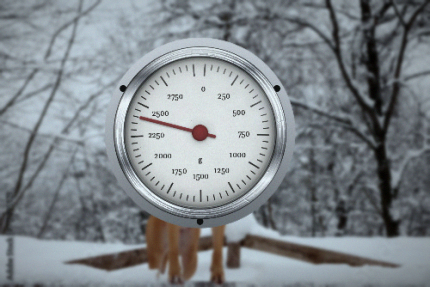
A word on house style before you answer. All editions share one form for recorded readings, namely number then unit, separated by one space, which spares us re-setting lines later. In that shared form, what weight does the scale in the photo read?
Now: 2400 g
